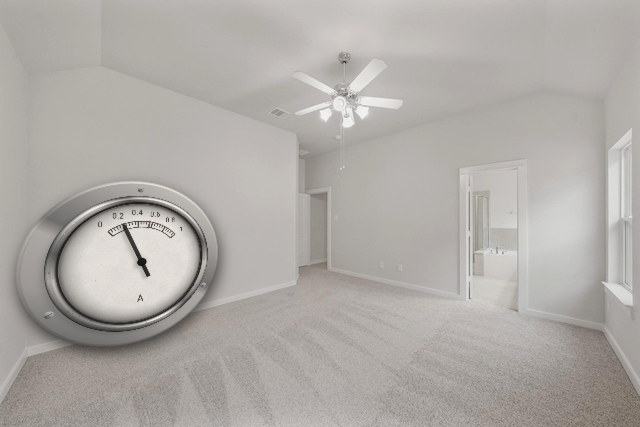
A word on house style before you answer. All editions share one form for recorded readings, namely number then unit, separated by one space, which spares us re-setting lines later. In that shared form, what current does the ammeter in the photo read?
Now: 0.2 A
